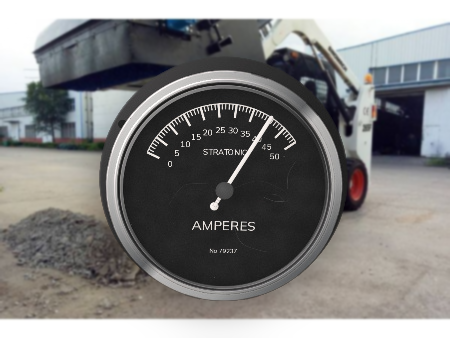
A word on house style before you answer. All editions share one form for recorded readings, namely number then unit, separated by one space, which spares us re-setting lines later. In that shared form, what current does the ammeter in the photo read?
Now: 40 A
